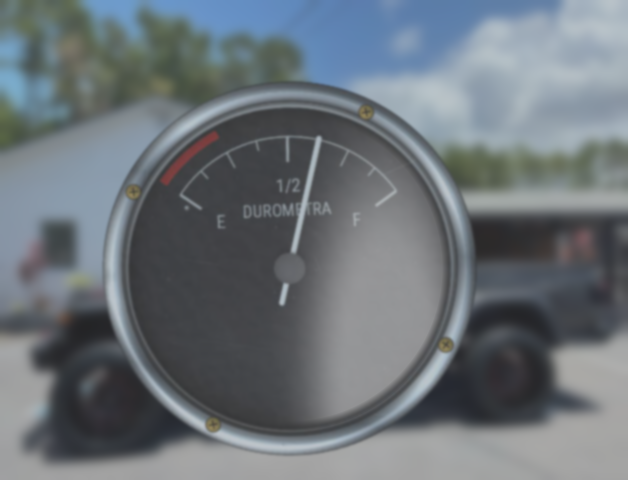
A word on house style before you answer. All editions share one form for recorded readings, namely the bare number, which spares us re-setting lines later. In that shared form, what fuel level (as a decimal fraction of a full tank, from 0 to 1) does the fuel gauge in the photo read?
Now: 0.625
